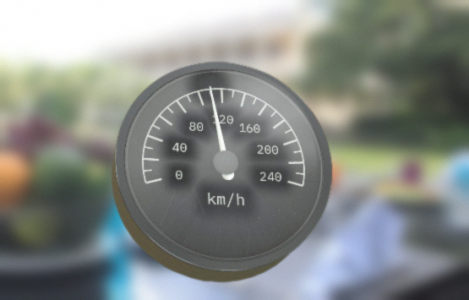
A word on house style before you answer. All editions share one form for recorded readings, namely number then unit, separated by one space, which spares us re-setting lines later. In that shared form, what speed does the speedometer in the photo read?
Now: 110 km/h
